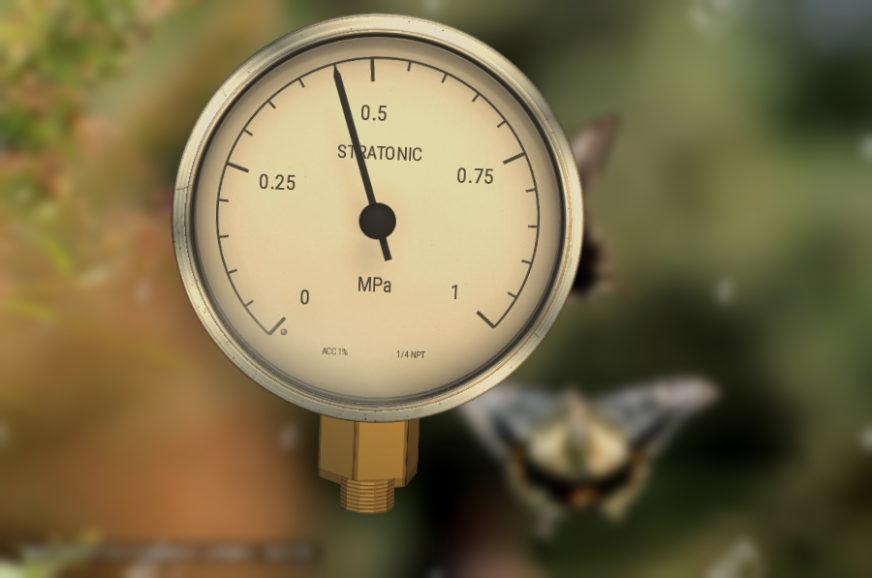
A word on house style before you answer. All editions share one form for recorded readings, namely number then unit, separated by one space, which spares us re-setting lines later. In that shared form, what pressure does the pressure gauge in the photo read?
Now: 0.45 MPa
